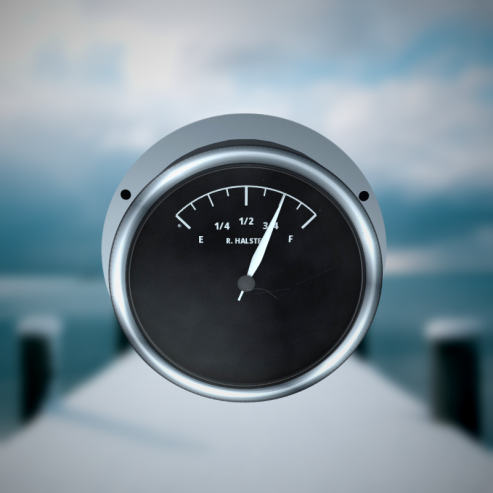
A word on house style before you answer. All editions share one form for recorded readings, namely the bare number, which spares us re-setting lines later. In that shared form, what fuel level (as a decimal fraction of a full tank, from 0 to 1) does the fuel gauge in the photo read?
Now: 0.75
